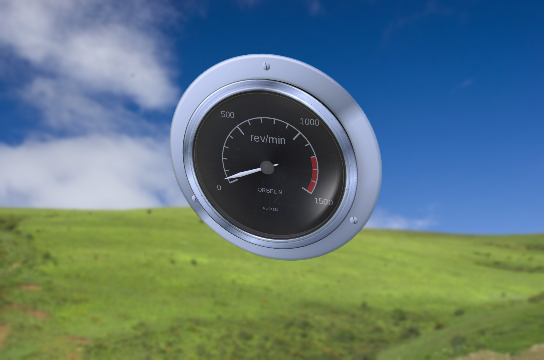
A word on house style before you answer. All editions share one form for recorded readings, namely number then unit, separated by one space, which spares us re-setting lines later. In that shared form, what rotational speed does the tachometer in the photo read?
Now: 50 rpm
